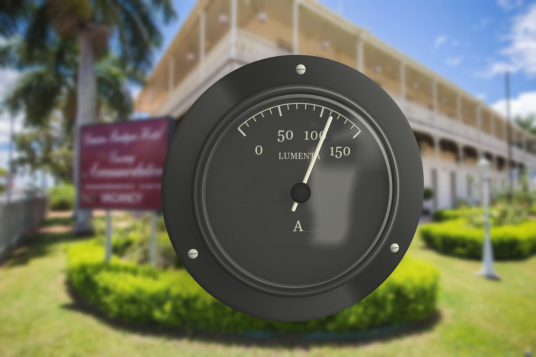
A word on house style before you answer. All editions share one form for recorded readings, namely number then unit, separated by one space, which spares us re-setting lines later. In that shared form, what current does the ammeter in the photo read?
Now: 110 A
